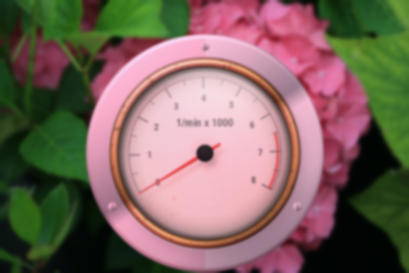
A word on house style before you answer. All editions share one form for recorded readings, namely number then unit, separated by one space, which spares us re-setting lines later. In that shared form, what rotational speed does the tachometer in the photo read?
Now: 0 rpm
